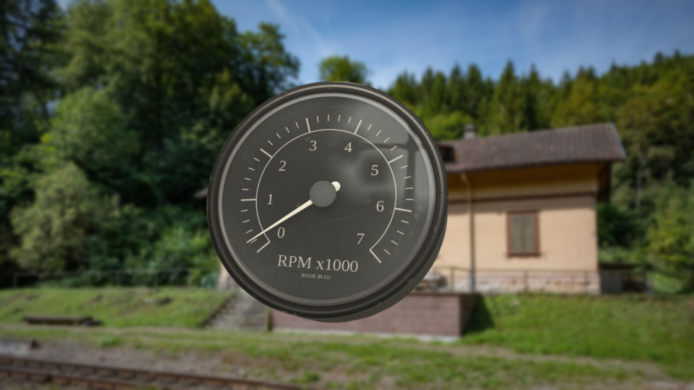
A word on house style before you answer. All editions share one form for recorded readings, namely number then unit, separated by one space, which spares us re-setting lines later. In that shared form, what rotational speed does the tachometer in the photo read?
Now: 200 rpm
